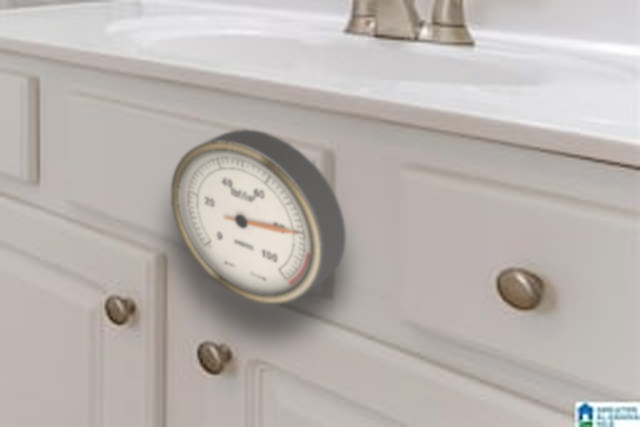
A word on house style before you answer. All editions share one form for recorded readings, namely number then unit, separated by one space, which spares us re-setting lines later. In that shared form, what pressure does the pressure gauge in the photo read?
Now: 80 psi
